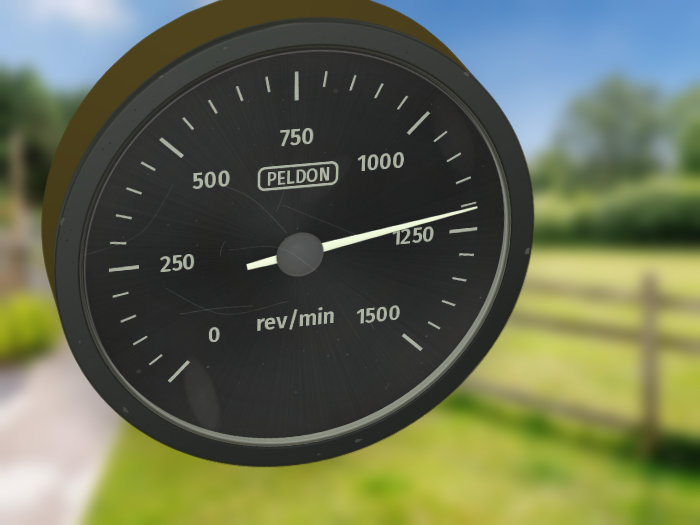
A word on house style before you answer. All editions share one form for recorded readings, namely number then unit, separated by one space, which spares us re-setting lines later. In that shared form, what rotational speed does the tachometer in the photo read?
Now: 1200 rpm
